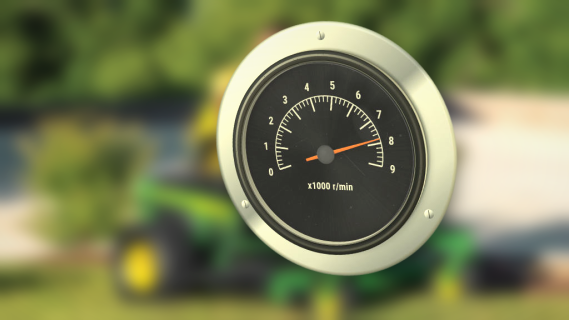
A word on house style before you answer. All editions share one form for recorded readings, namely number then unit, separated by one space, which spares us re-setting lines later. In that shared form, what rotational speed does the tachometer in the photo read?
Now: 7800 rpm
